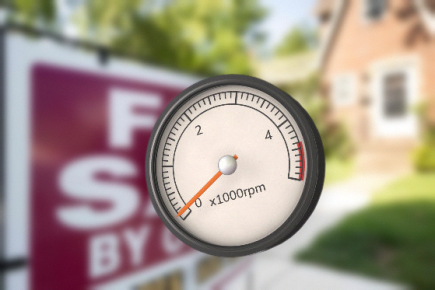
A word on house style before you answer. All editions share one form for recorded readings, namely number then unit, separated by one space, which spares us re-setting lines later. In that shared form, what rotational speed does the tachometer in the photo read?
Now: 100 rpm
